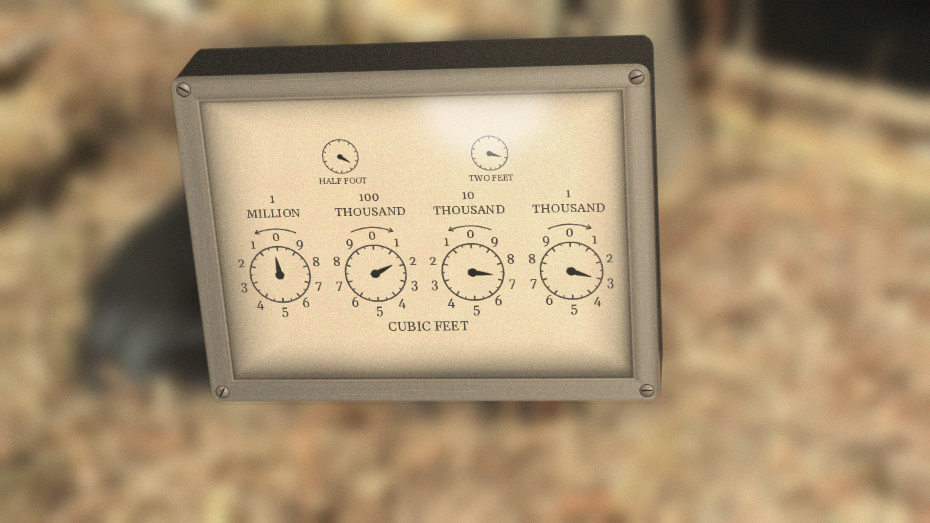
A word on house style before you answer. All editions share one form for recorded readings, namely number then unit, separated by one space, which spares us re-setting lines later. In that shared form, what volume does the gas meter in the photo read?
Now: 17300 ft³
